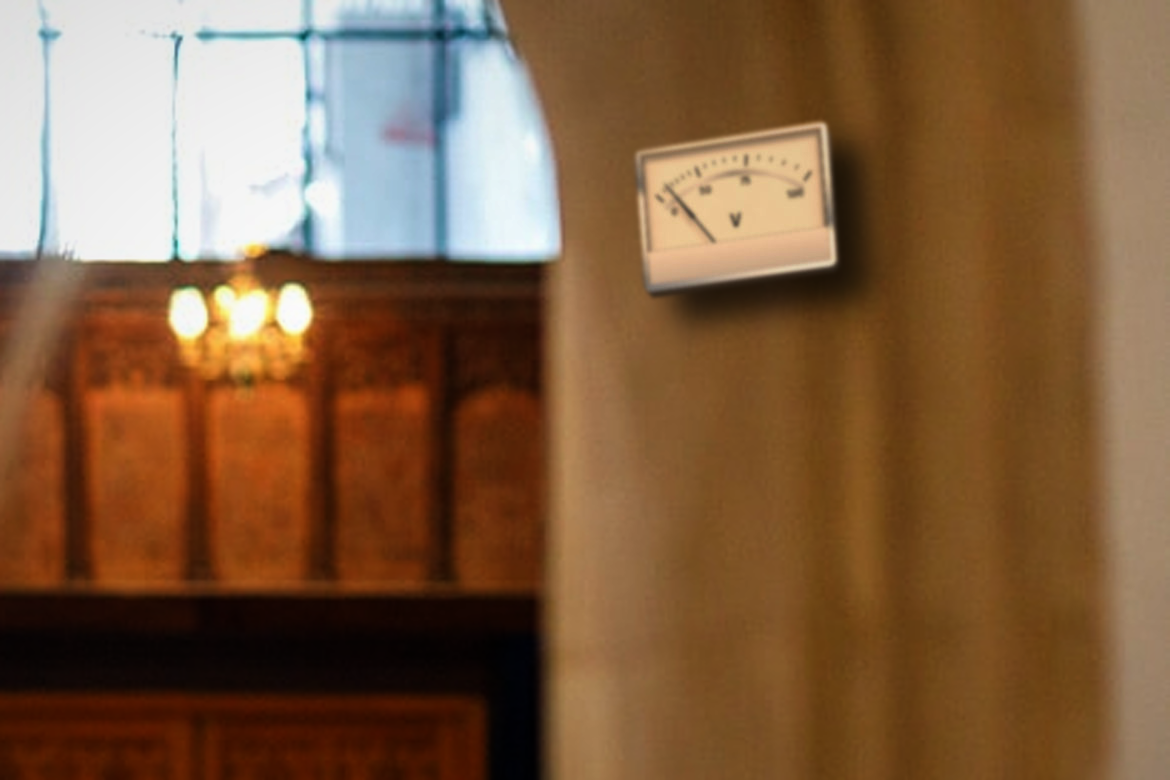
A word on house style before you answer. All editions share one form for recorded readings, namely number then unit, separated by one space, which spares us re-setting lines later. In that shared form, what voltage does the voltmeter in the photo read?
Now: 25 V
